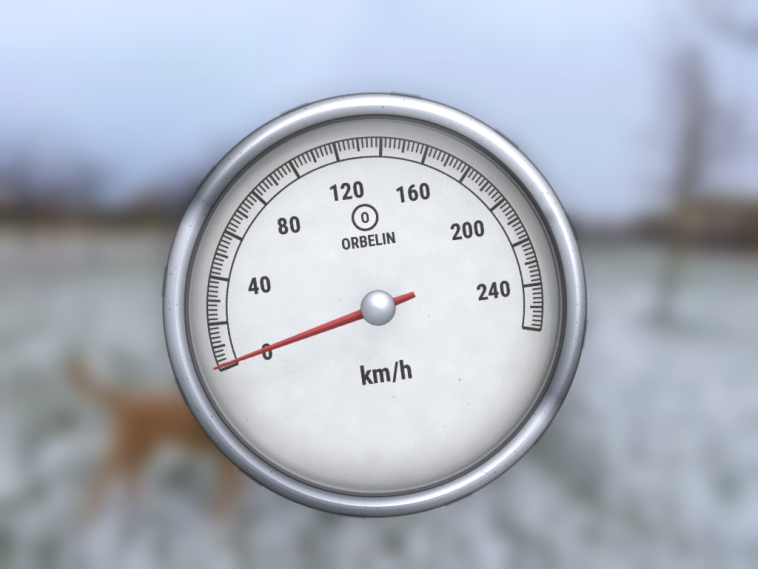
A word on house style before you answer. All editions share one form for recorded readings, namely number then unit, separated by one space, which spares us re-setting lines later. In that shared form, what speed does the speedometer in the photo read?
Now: 2 km/h
